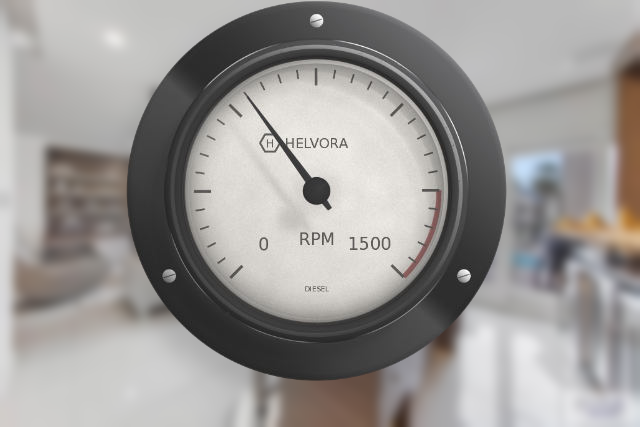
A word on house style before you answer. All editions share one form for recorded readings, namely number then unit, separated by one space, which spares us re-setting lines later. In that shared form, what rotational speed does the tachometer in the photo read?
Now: 550 rpm
